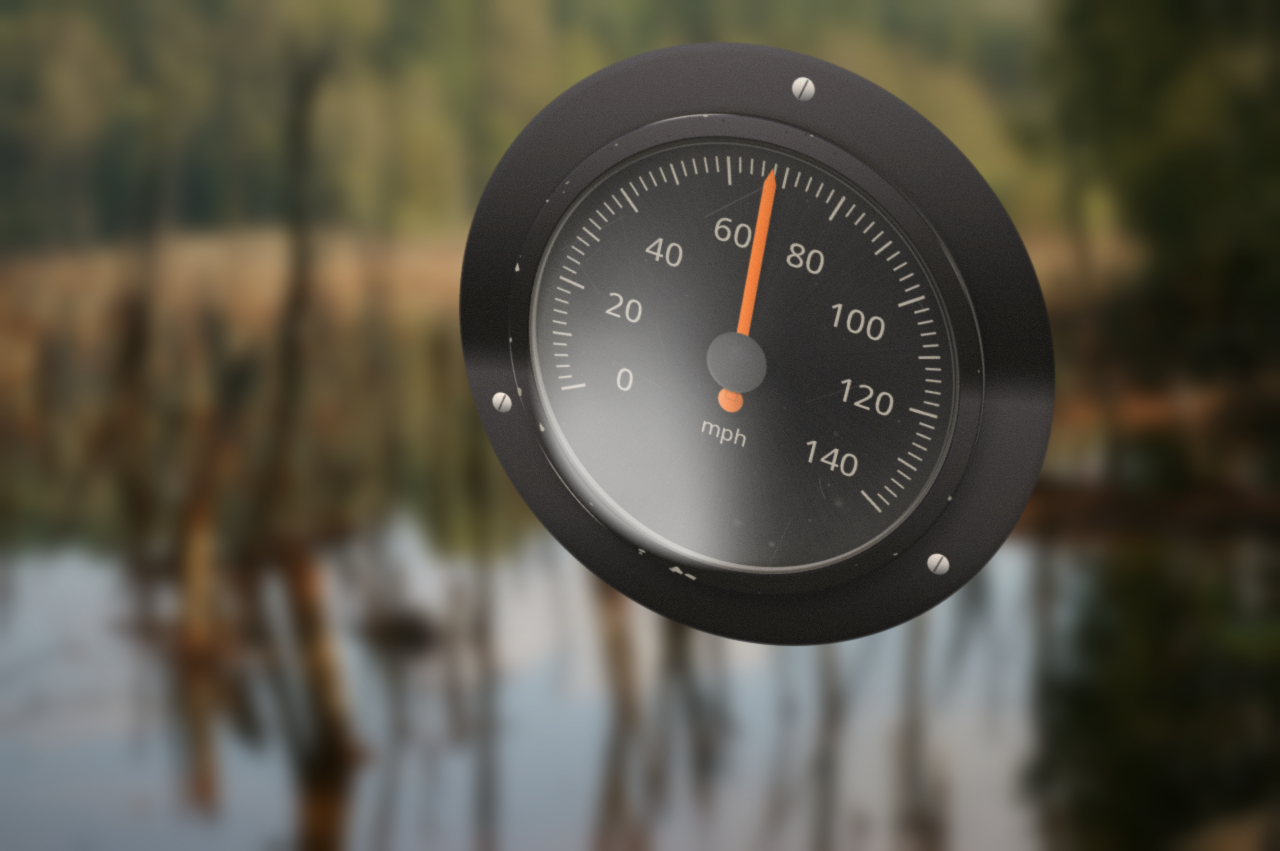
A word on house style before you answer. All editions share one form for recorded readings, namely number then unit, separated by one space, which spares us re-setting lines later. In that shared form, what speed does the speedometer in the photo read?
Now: 68 mph
